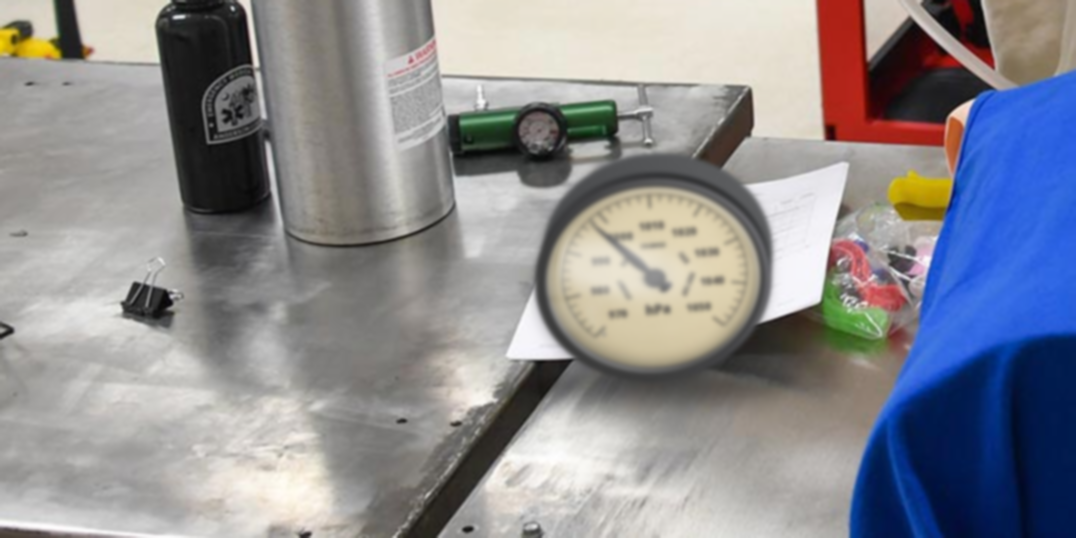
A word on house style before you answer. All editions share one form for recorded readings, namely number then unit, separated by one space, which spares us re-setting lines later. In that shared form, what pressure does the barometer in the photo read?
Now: 998 hPa
